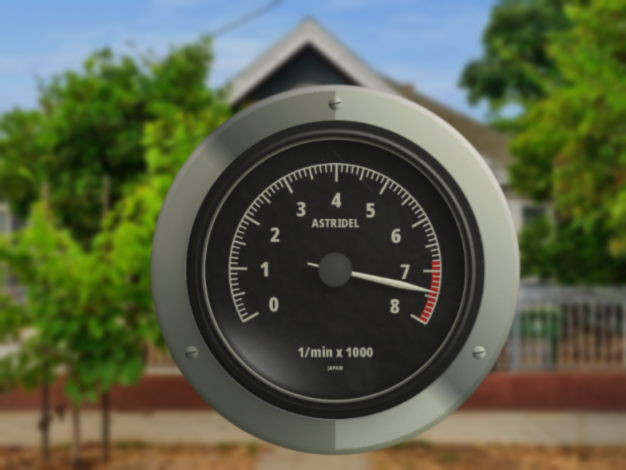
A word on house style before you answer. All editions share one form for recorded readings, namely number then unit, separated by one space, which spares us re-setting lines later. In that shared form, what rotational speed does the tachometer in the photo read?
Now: 7400 rpm
